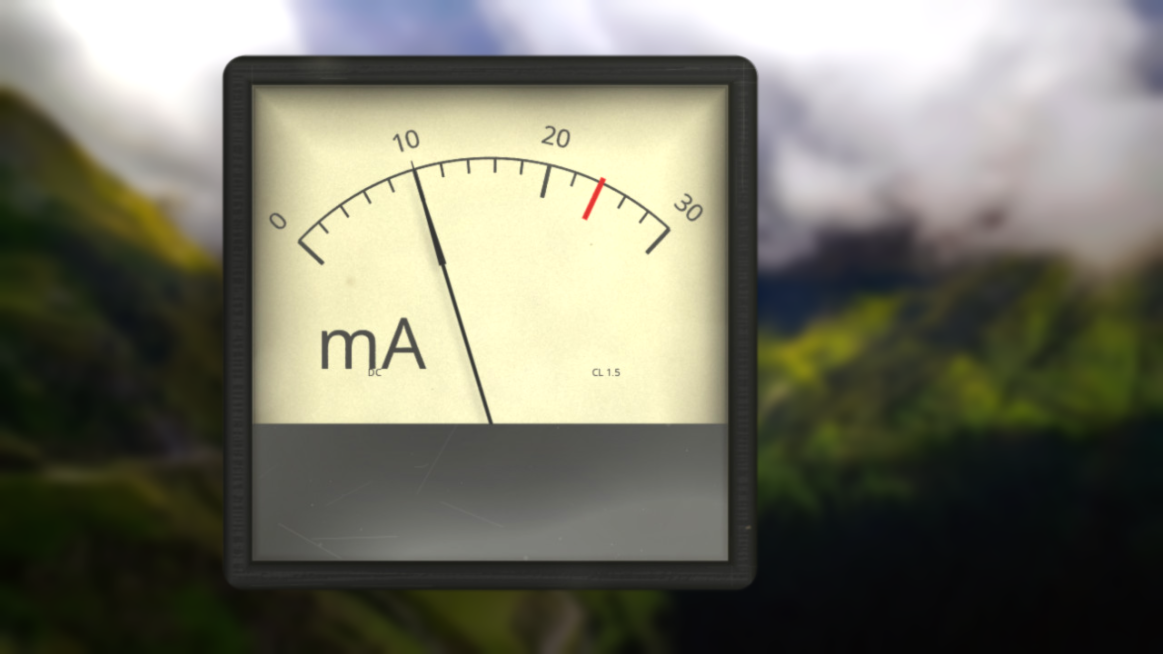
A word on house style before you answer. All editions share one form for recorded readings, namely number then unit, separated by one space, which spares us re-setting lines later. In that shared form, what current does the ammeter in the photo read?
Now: 10 mA
